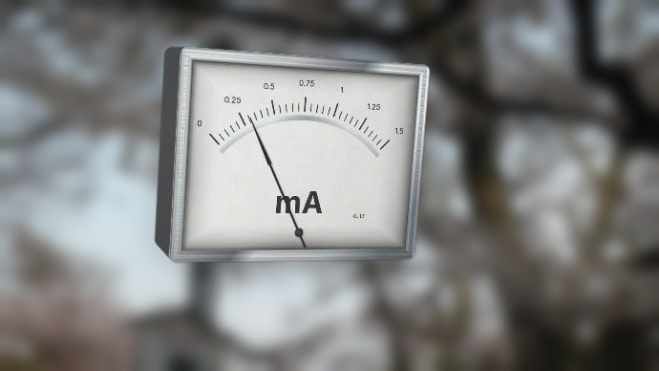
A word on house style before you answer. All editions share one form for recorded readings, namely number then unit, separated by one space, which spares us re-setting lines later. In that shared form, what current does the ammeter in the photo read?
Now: 0.3 mA
